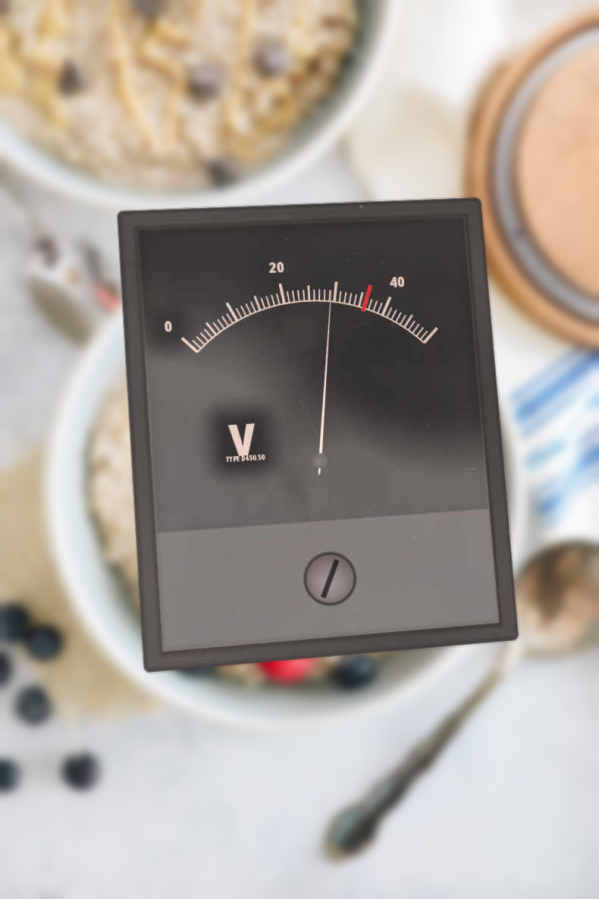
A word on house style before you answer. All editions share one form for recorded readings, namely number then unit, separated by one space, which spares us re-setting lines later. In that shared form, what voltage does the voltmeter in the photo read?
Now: 29 V
